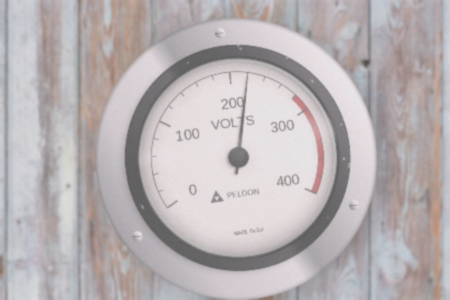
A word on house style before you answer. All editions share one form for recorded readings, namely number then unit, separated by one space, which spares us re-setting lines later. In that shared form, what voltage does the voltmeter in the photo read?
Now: 220 V
